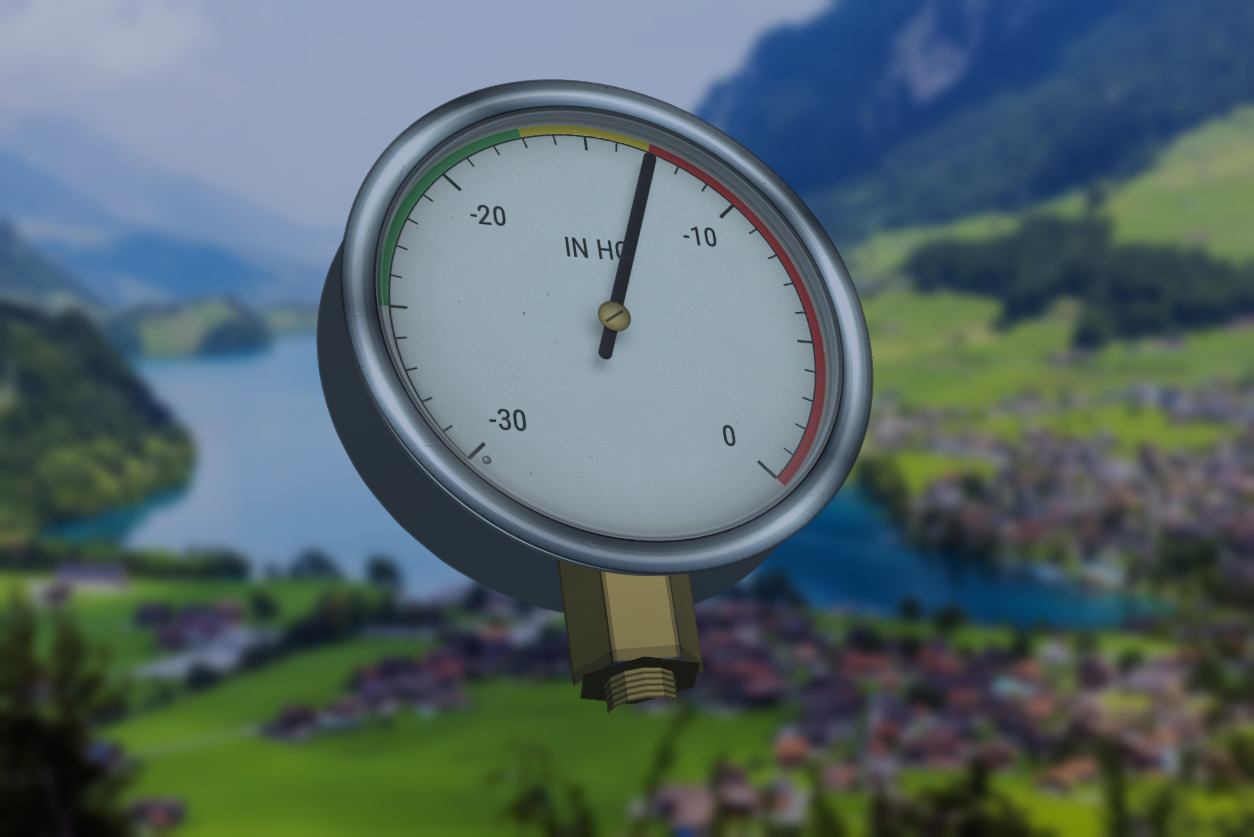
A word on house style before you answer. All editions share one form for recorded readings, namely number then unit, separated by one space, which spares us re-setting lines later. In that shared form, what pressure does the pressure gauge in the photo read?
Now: -13 inHg
